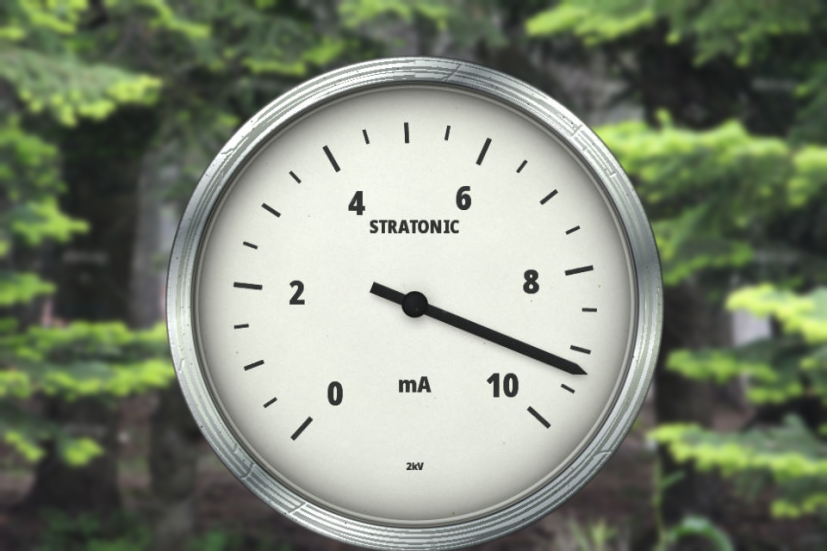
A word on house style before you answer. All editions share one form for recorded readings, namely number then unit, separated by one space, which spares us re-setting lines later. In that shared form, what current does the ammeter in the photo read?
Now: 9.25 mA
